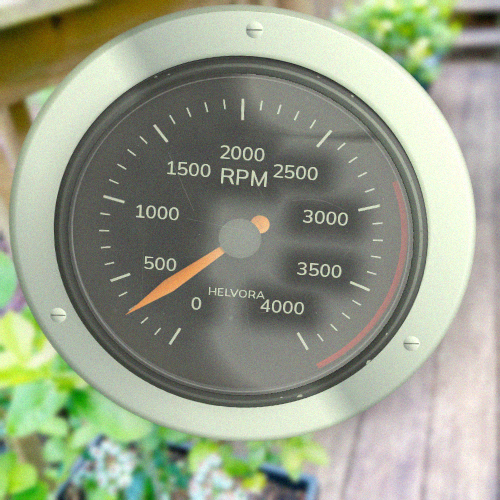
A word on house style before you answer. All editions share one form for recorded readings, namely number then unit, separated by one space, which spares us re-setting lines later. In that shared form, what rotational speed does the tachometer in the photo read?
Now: 300 rpm
